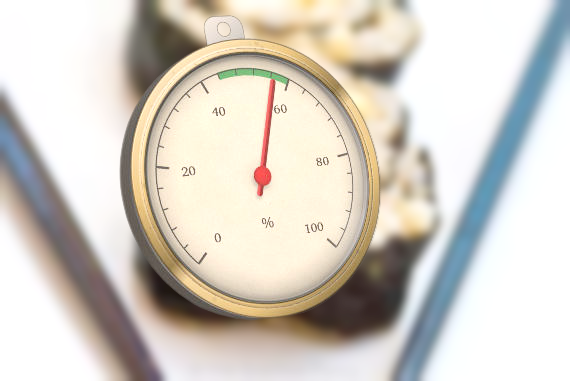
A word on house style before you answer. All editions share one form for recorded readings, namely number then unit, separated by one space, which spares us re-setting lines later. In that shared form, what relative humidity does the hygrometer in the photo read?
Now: 56 %
